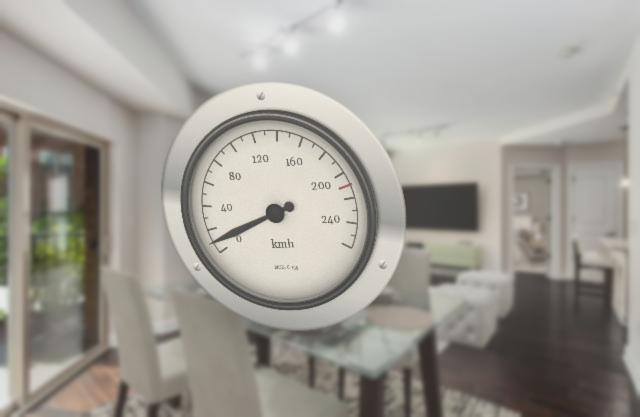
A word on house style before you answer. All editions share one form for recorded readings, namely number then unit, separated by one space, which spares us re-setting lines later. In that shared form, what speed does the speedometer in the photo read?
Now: 10 km/h
